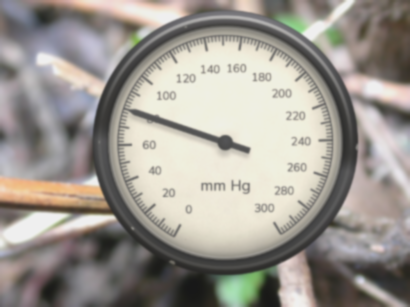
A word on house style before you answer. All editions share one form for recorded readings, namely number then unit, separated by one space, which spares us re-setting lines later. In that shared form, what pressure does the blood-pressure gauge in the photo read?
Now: 80 mmHg
